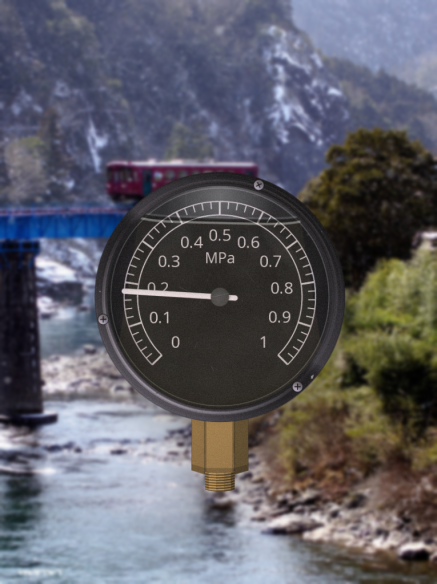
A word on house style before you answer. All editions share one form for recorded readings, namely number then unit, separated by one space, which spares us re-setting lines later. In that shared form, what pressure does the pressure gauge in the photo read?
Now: 0.18 MPa
